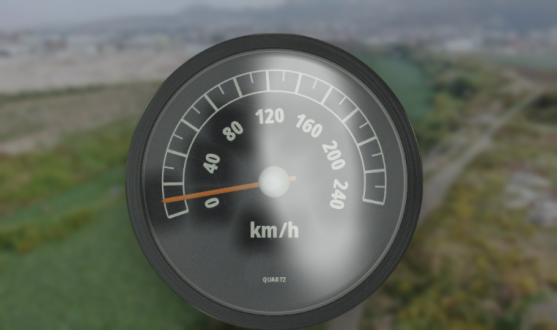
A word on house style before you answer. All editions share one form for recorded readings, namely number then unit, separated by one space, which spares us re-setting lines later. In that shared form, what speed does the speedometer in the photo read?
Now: 10 km/h
